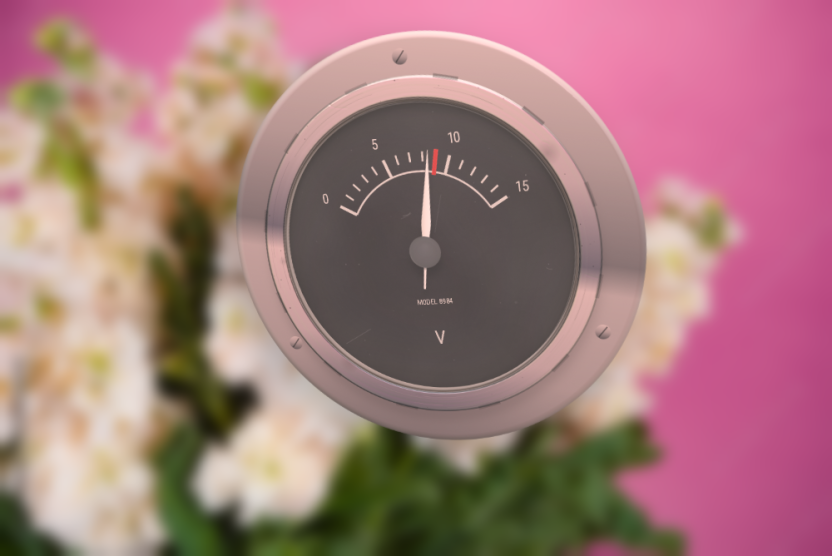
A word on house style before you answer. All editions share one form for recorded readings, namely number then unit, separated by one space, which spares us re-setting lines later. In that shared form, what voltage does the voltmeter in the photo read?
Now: 8.5 V
